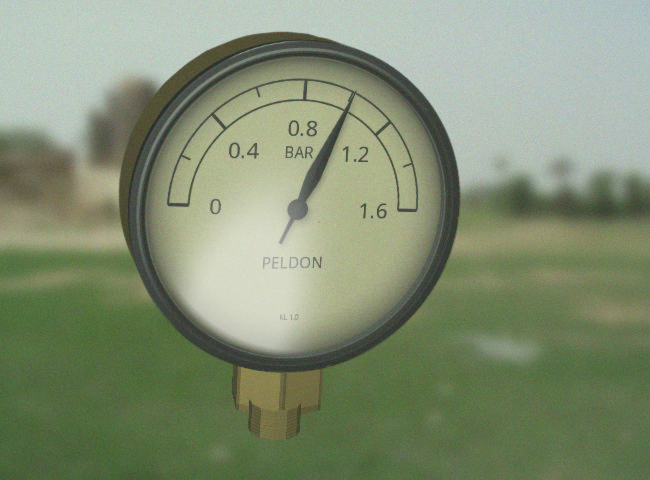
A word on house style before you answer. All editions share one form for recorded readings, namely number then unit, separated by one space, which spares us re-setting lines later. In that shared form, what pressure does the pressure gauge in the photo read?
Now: 1 bar
